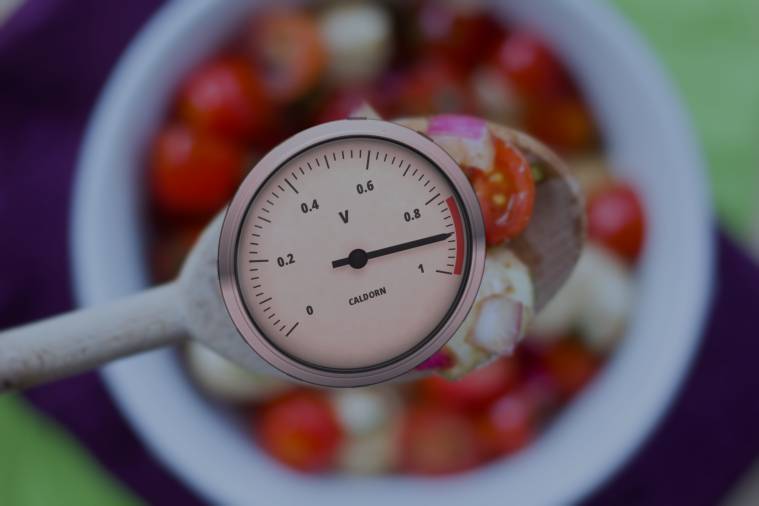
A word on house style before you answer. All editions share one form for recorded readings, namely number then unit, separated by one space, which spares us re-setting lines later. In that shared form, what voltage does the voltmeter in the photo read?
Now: 0.9 V
